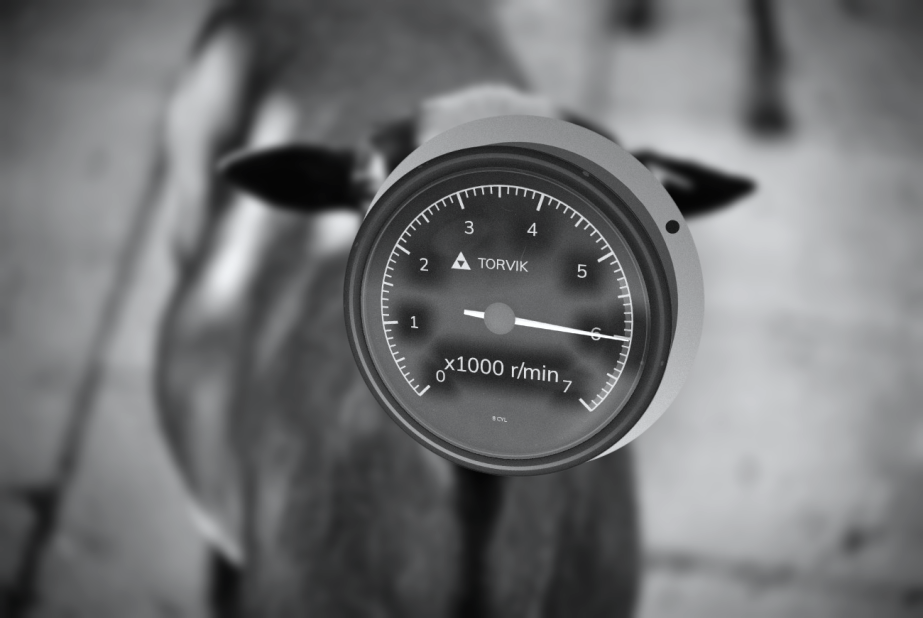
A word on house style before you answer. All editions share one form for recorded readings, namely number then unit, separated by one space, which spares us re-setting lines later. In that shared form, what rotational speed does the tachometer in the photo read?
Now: 6000 rpm
